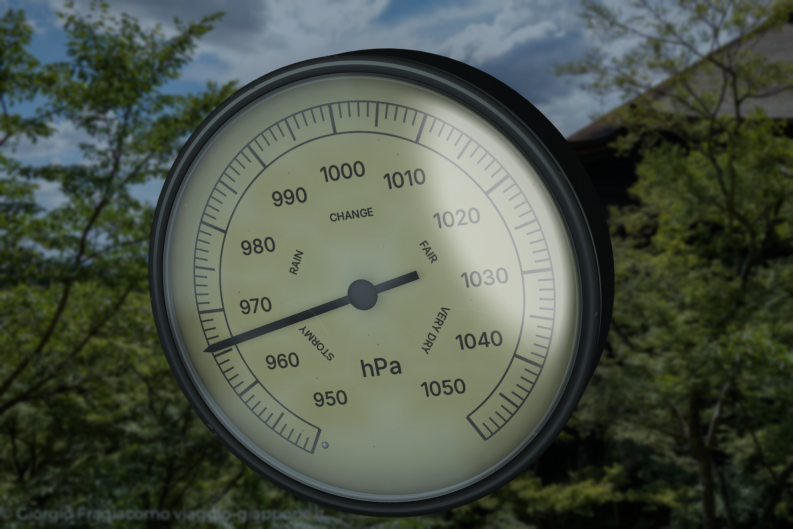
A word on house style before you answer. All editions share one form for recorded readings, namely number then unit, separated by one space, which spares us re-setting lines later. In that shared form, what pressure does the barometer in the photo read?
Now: 966 hPa
